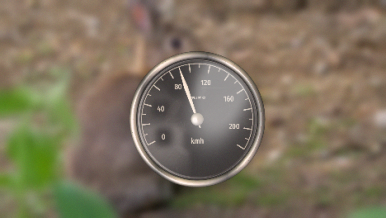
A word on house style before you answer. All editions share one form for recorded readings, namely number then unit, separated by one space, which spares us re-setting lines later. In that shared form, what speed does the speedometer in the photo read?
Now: 90 km/h
